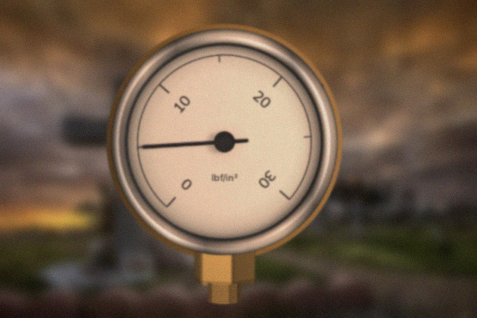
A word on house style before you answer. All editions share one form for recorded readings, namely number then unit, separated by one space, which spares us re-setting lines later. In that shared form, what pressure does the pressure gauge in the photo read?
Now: 5 psi
